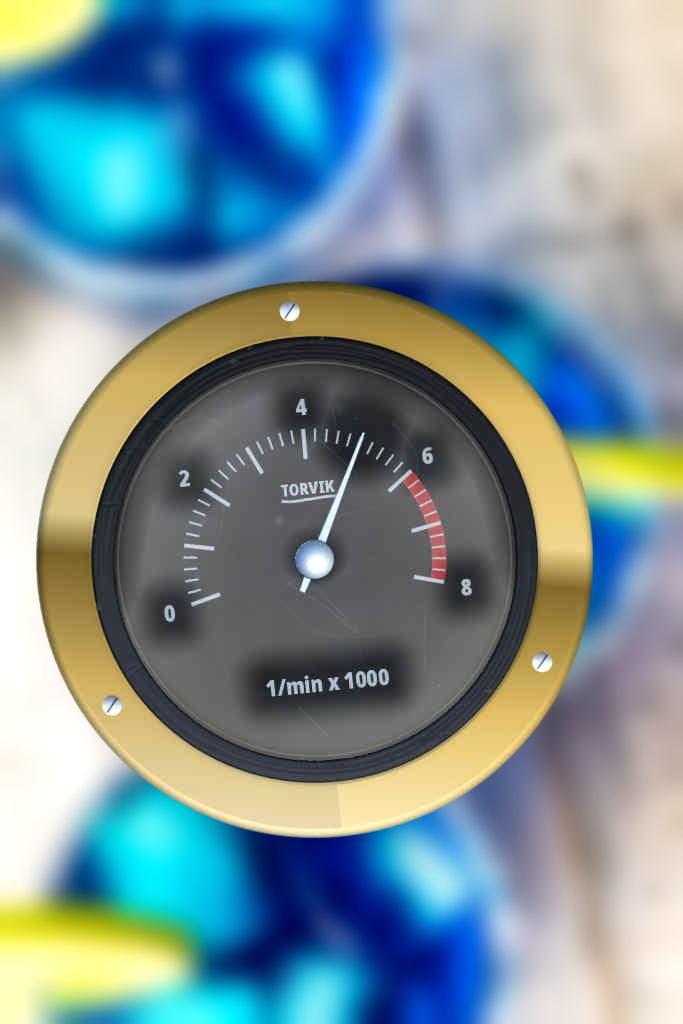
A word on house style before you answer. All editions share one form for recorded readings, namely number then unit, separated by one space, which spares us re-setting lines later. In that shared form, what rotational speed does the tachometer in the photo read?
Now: 5000 rpm
